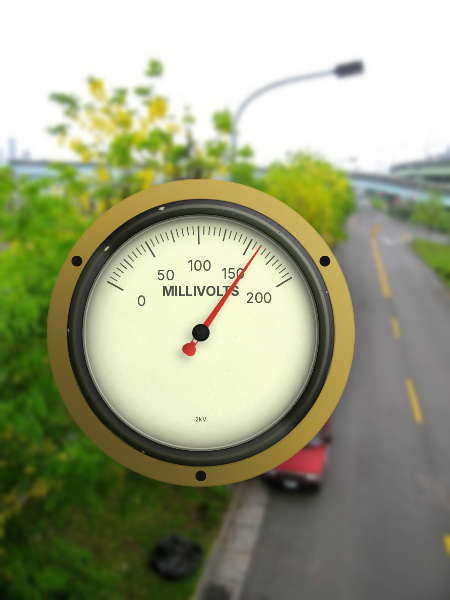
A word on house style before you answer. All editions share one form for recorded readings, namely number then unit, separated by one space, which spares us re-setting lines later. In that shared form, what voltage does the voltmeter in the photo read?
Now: 160 mV
